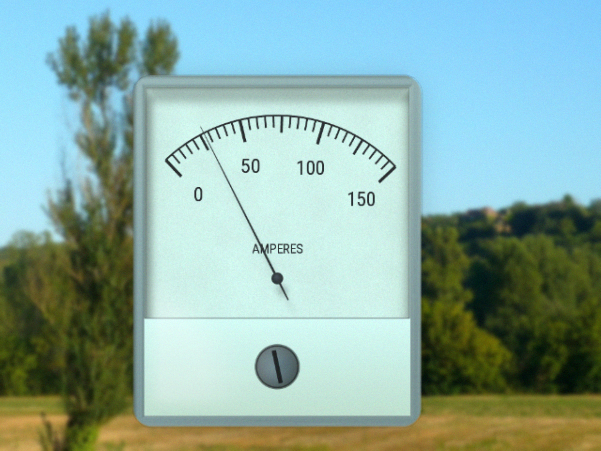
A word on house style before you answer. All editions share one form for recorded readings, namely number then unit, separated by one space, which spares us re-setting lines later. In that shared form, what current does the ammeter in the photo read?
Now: 27.5 A
